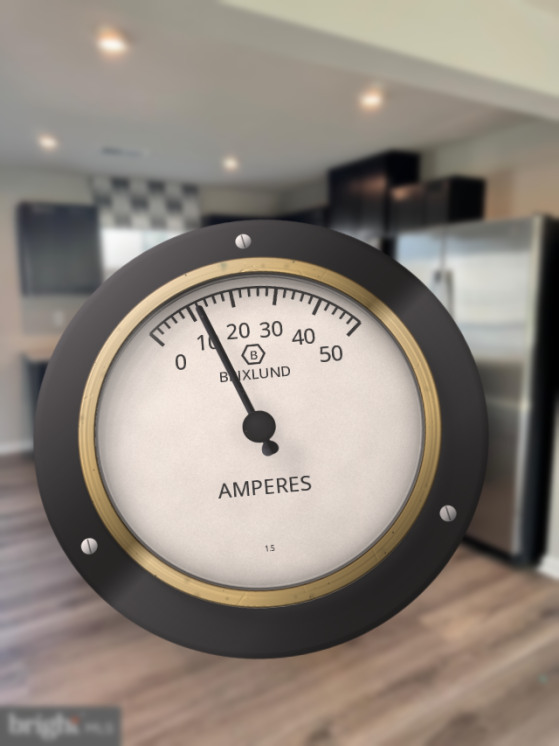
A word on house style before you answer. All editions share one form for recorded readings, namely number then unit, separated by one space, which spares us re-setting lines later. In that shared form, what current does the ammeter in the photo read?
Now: 12 A
